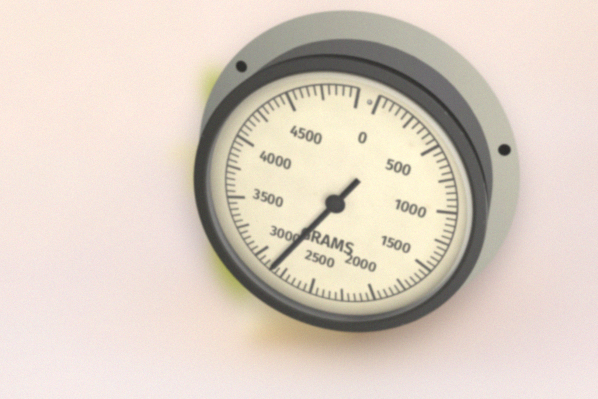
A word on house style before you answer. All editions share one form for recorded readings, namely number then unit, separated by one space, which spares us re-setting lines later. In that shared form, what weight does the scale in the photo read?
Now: 2850 g
